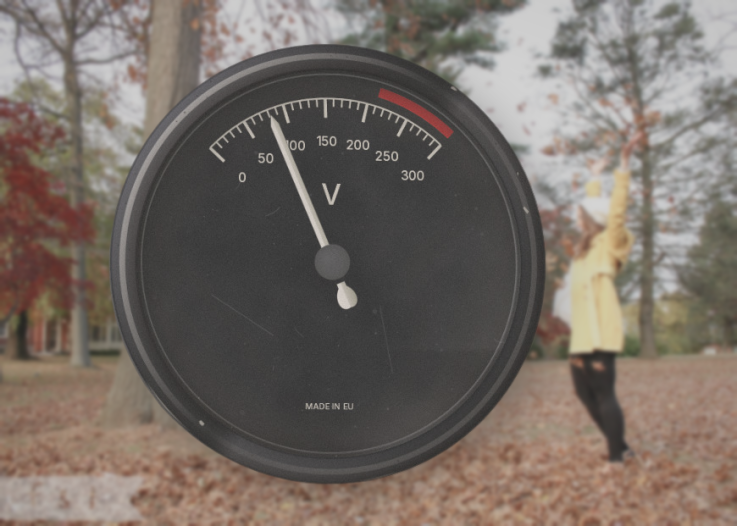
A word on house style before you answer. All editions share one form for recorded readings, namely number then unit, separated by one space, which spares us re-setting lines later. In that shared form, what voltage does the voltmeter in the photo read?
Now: 80 V
